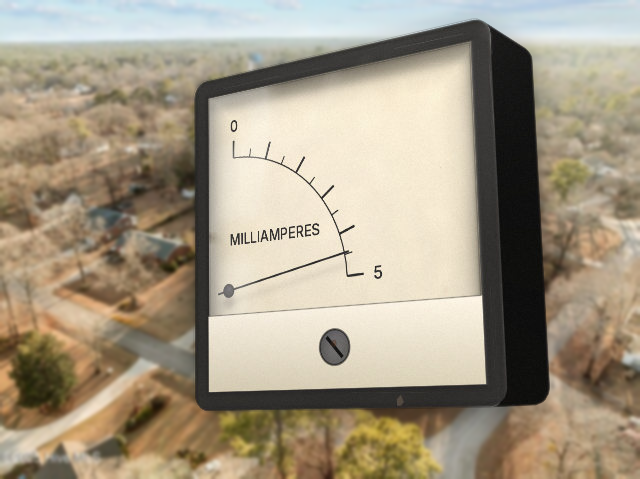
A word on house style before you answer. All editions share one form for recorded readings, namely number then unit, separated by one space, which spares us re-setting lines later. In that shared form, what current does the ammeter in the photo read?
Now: 4.5 mA
